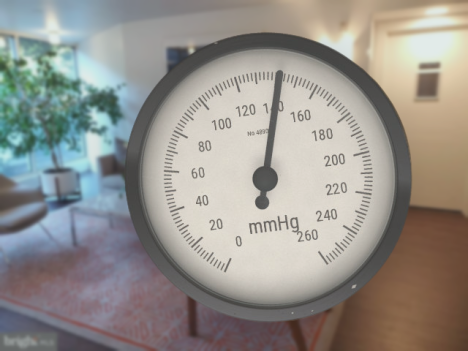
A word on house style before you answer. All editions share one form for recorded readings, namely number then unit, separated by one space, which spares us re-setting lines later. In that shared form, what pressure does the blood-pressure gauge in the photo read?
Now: 142 mmHg
